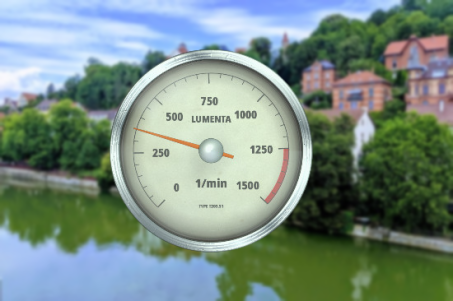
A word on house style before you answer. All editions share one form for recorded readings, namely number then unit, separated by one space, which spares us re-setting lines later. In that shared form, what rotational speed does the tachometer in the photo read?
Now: 350 rpm
